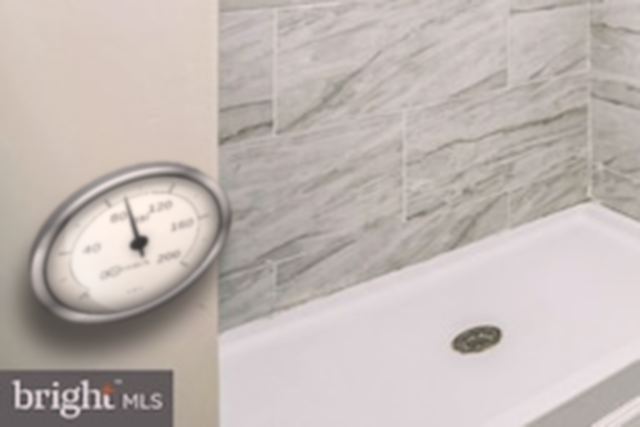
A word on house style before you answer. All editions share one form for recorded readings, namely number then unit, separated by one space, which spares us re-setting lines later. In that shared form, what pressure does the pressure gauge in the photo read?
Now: 90 psi
